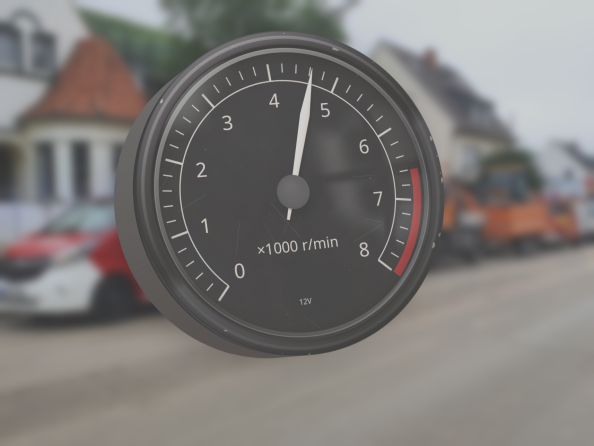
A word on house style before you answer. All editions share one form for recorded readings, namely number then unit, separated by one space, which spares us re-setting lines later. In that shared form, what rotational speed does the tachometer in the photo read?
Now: 4600 rpm
